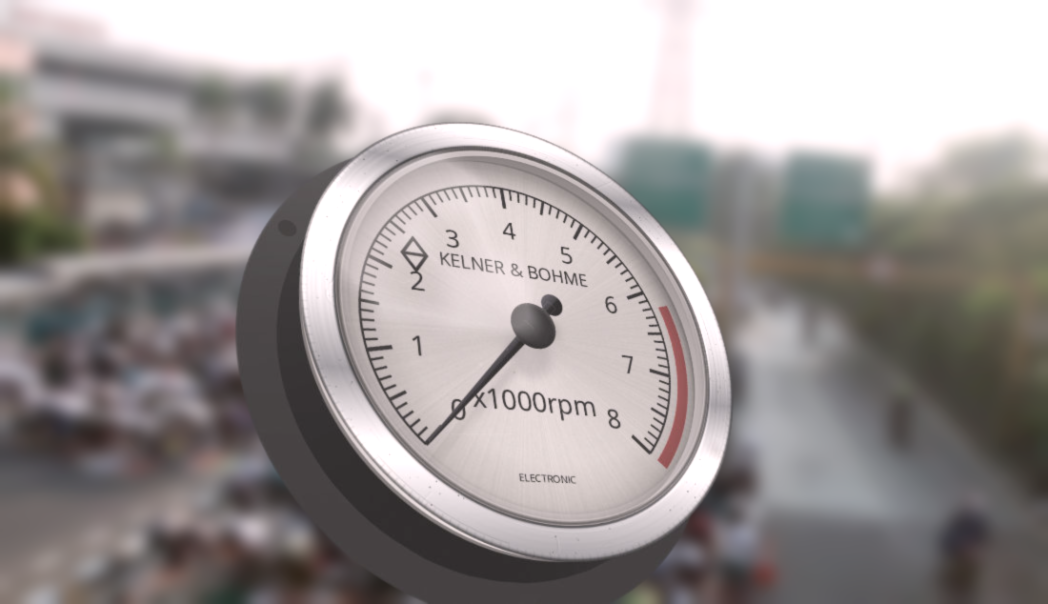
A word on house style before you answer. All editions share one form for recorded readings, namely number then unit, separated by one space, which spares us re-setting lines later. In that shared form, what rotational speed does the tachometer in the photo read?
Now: 0 rpm
